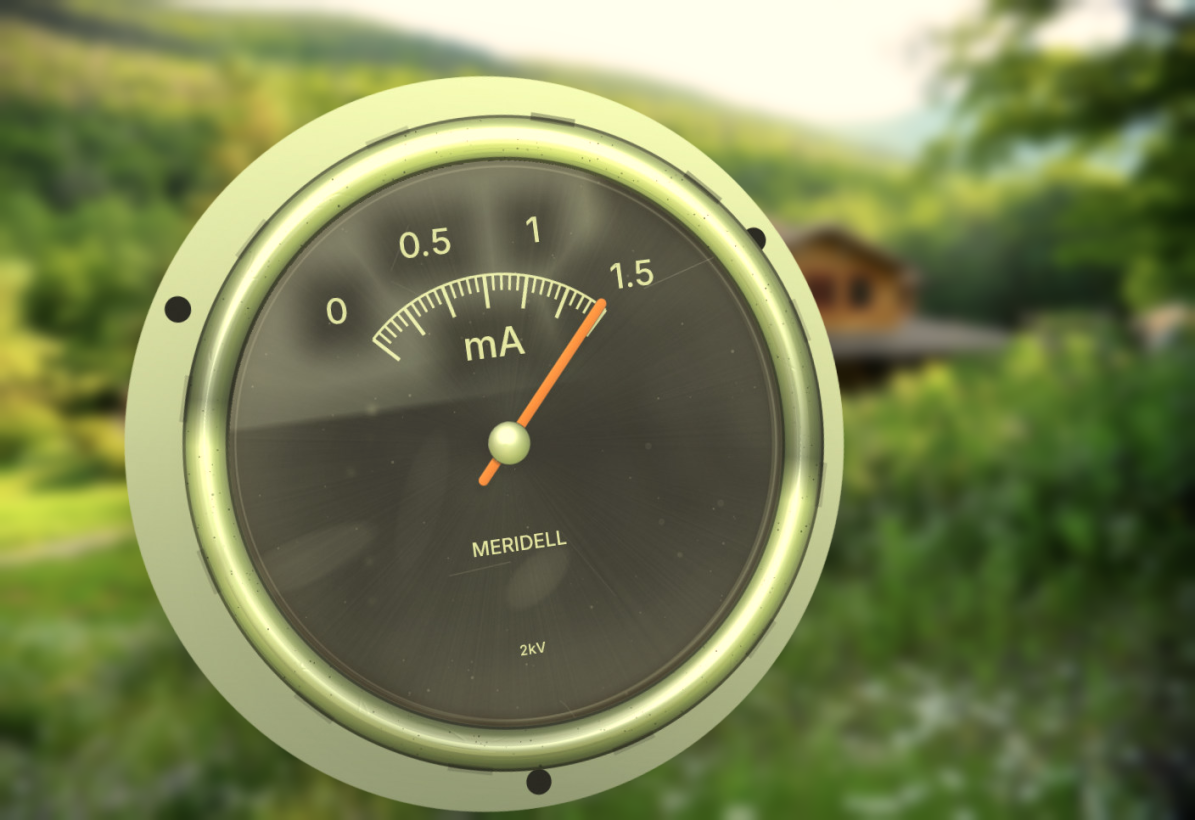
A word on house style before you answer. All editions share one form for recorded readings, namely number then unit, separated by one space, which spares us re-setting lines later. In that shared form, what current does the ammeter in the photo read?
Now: 1.45 mA
